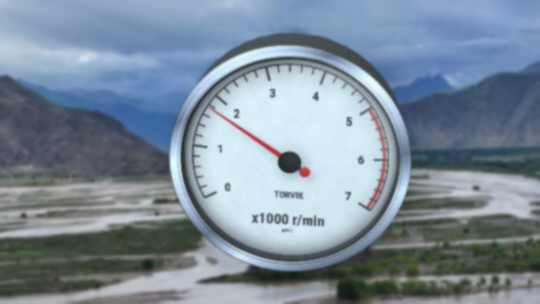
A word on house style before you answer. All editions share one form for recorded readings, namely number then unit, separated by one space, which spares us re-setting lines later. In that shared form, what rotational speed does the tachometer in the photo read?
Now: 1800 rpm
